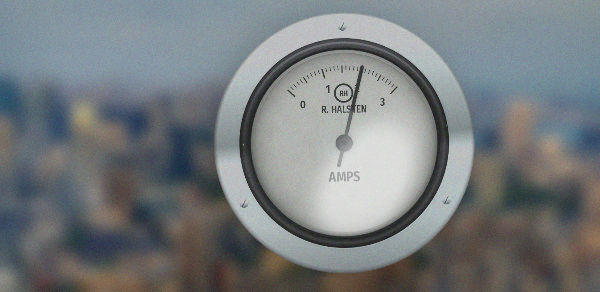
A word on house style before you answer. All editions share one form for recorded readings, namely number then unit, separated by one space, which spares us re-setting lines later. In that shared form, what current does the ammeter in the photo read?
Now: 2 A
